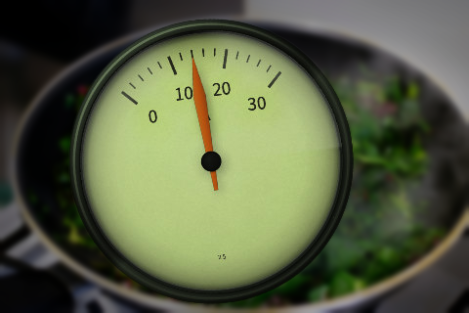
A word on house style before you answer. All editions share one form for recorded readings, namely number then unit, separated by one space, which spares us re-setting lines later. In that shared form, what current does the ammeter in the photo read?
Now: 14 A
